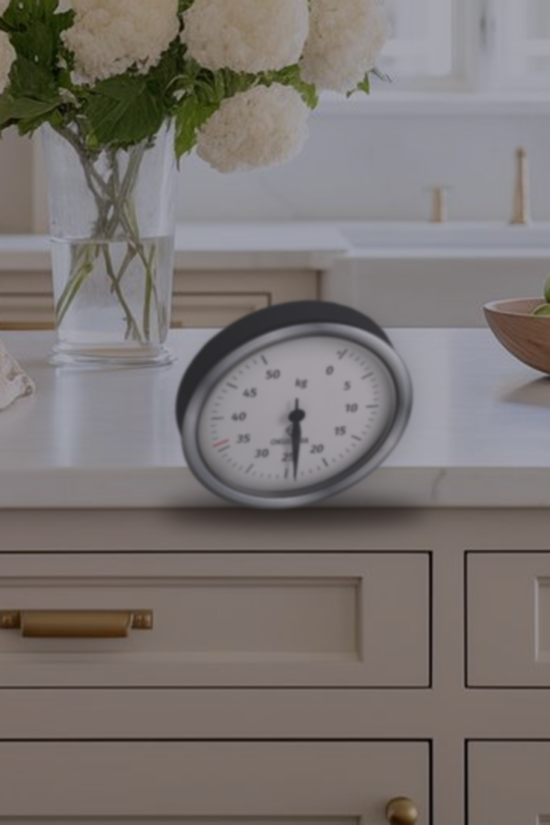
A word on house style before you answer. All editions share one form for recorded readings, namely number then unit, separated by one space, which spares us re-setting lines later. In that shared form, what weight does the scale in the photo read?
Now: 24 kg
